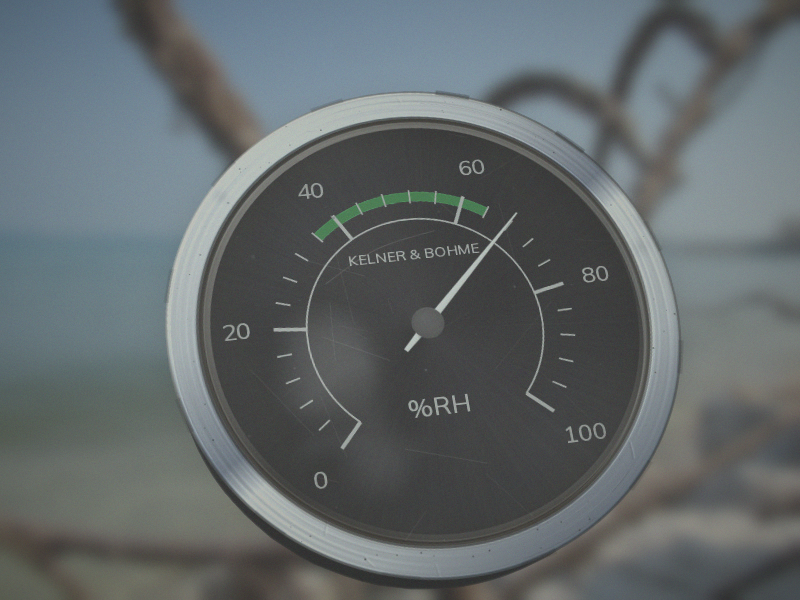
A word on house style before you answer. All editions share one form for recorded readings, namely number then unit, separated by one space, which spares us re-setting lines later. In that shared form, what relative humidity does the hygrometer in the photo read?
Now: 68 %
